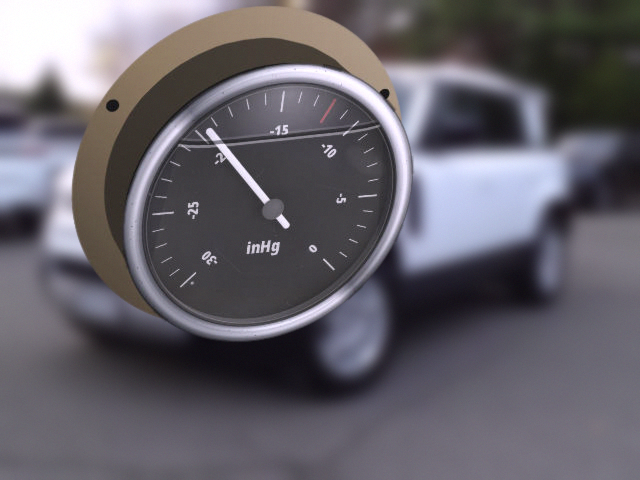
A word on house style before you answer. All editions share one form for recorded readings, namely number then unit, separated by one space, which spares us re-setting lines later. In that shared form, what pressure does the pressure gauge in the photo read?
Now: -19.5 inHg
